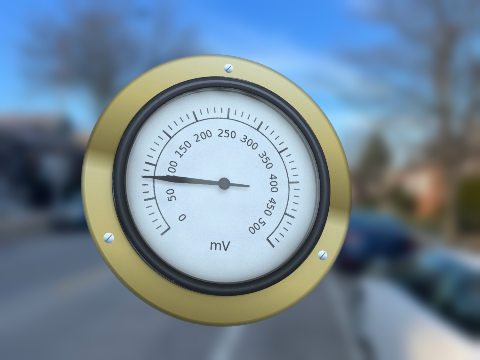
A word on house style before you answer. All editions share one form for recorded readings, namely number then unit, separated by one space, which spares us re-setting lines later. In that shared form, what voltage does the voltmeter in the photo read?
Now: 80 mV
